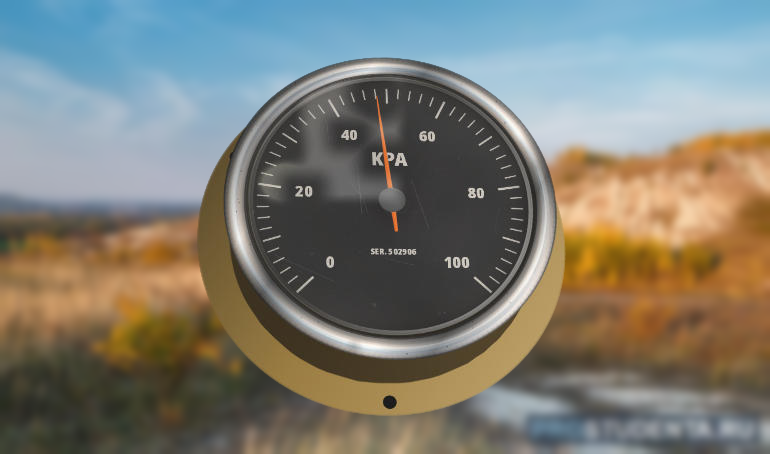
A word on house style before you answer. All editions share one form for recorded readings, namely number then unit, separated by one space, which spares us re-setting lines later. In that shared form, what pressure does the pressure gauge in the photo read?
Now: 48 kPa
